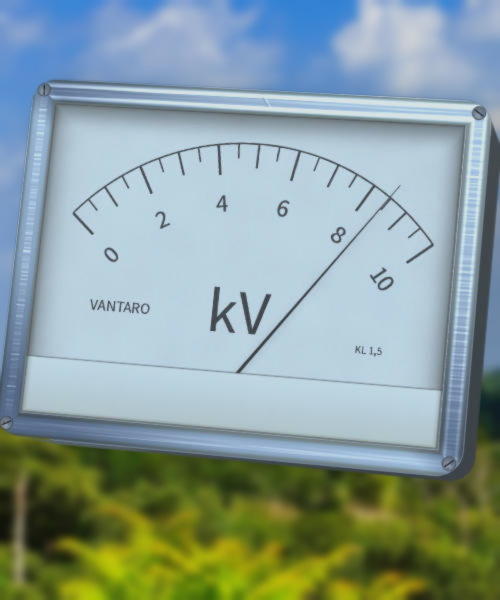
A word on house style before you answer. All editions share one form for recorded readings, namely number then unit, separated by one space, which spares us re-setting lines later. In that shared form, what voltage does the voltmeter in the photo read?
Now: 8.5 kV
